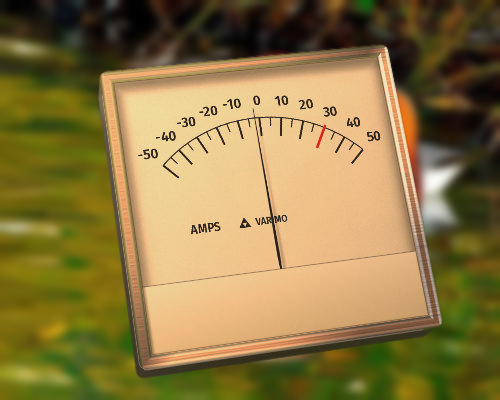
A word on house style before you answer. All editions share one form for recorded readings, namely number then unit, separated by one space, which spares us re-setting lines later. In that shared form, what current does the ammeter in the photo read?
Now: -2.5 A
